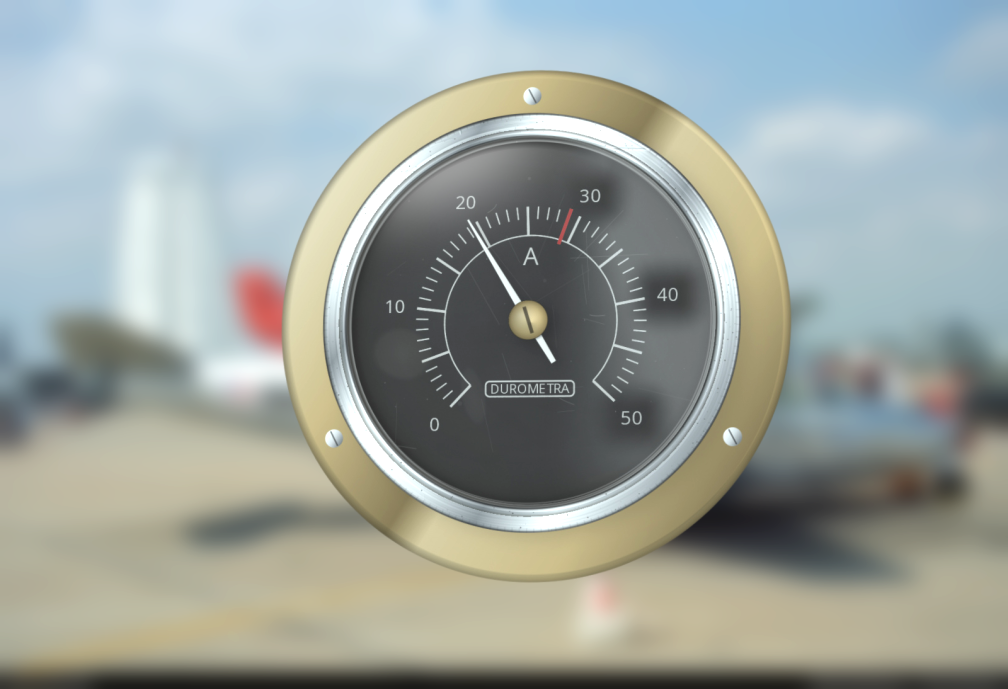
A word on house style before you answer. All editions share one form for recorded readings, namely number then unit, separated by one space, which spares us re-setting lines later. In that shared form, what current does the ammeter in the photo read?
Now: 19.5 A
